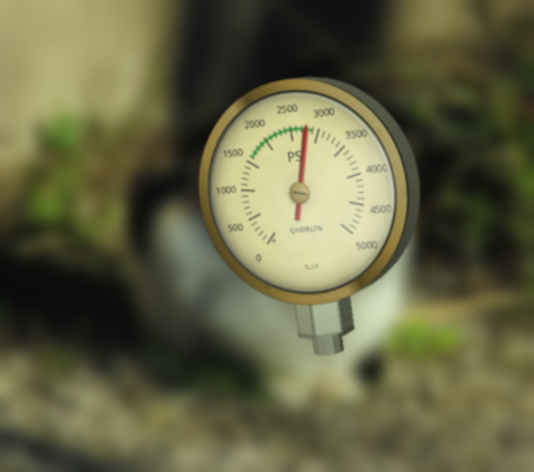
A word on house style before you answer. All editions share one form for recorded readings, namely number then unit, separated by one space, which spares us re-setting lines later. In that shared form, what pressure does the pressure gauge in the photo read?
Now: 2800 psi
